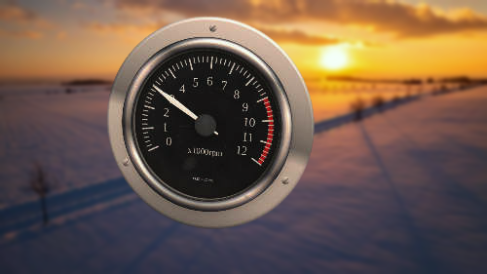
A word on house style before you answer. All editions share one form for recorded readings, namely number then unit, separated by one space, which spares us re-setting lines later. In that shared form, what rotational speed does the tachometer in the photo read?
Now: 3000 rpm
